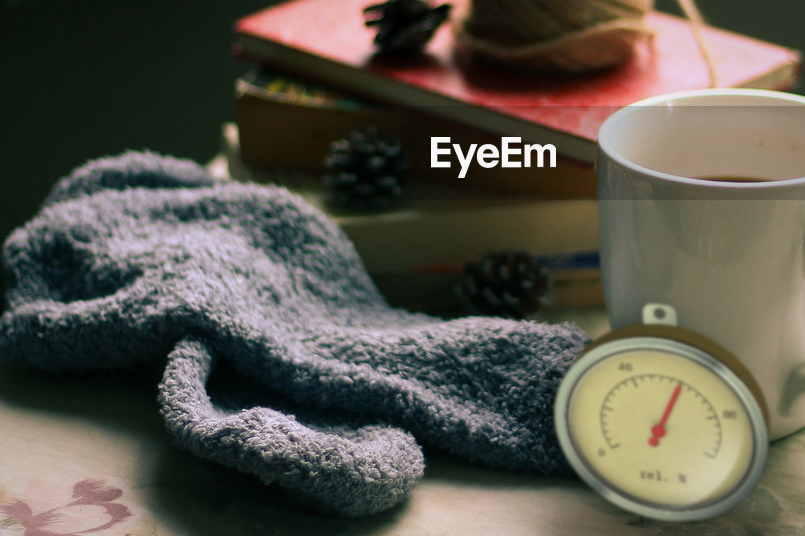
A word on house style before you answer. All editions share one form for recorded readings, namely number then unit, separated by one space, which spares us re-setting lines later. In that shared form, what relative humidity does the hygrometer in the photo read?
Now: 60 %
